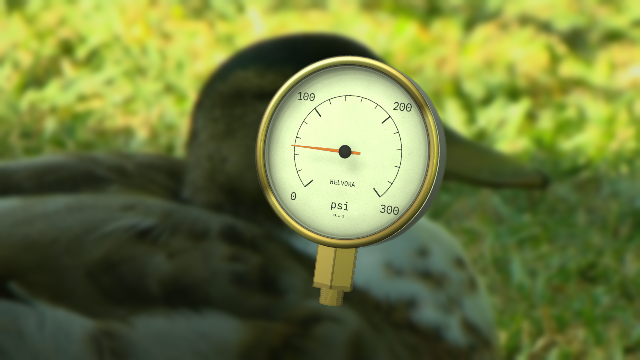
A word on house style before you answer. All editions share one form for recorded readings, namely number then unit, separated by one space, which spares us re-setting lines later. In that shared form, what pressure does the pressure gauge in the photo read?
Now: 50 psi
